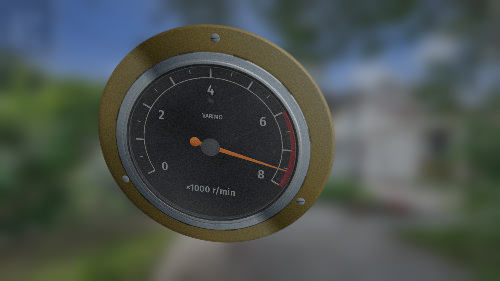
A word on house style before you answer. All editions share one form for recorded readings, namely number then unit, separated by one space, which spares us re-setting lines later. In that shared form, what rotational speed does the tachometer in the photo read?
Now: 7500 rpm
